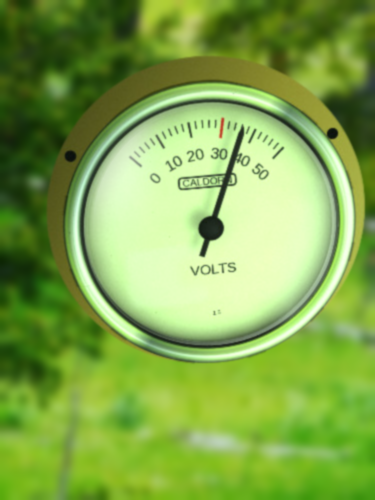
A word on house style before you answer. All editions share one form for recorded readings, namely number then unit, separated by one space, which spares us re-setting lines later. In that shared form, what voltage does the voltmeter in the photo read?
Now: 36 V
